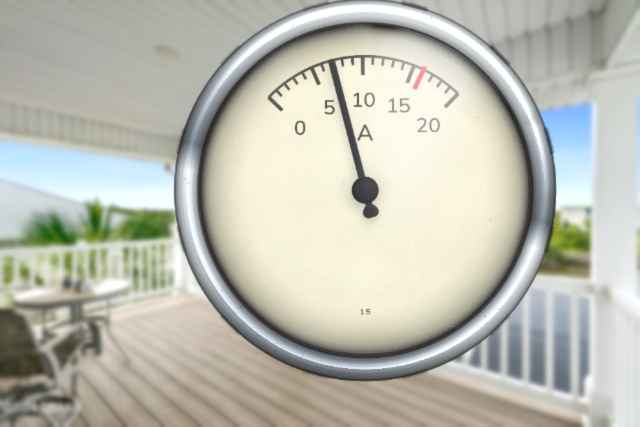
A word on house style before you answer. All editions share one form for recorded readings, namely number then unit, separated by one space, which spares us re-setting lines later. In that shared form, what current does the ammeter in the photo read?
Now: 7 A
